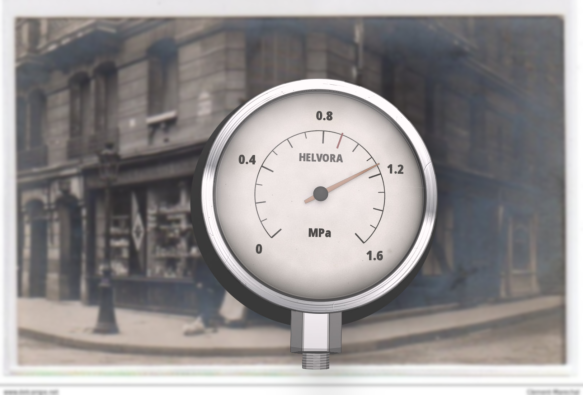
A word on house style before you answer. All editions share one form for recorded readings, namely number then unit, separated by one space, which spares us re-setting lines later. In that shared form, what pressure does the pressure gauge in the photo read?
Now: 1.15 MPa
